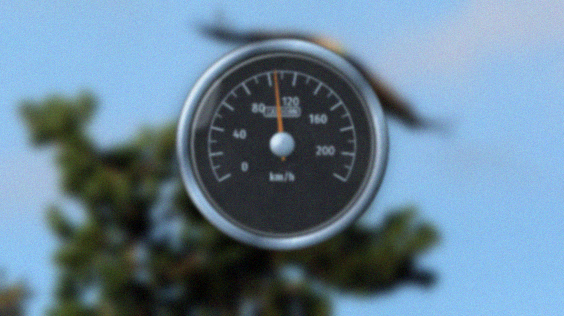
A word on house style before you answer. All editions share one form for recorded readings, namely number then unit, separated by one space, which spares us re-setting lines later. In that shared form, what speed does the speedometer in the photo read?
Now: 105 km/h
